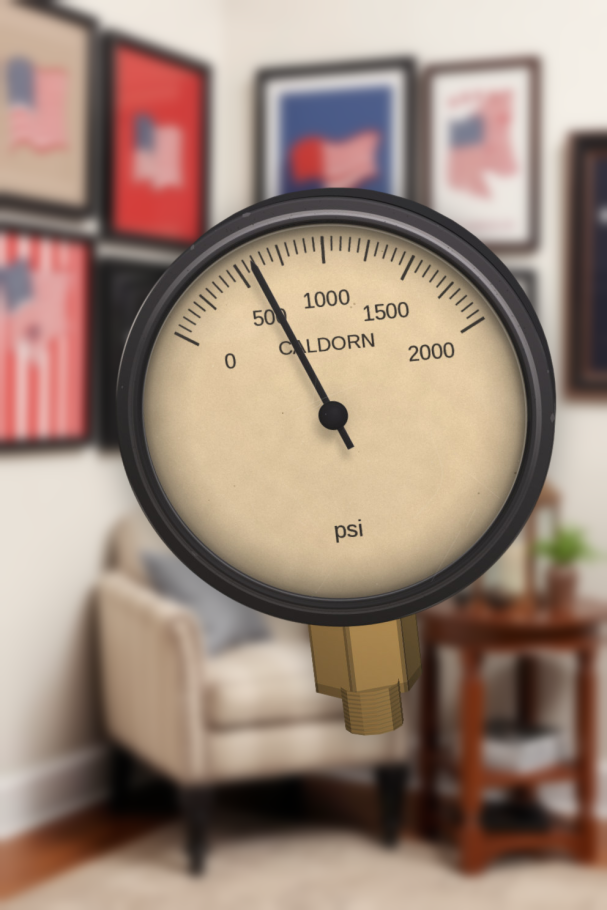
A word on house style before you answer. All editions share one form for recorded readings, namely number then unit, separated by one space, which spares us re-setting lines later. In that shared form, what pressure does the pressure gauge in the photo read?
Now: 600 psi
